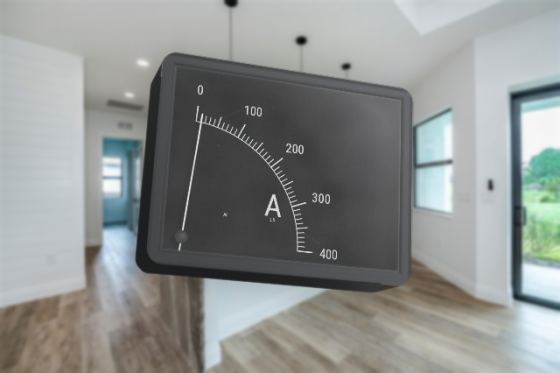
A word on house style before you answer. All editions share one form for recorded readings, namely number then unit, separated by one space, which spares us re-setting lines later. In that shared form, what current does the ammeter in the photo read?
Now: 10 A
